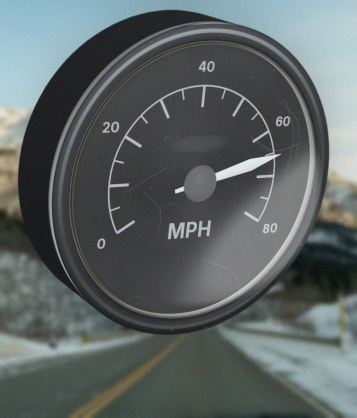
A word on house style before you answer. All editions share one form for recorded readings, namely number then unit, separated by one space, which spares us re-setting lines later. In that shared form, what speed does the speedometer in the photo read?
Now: 65 mph
